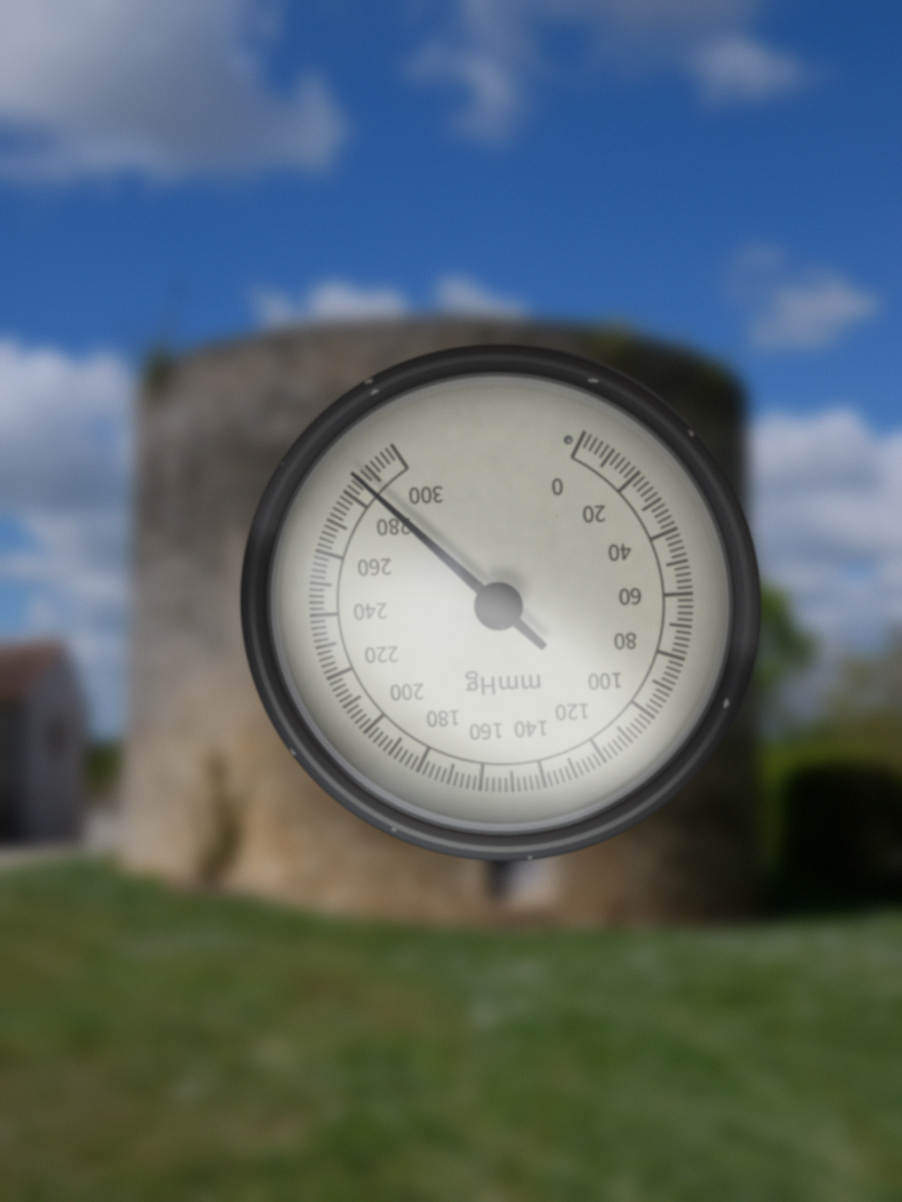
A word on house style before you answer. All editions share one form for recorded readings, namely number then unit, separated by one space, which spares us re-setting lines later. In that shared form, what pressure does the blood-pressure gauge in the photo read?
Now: 286 mmHg
